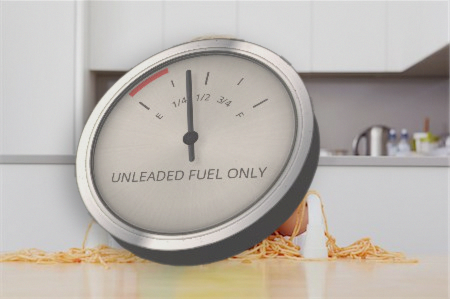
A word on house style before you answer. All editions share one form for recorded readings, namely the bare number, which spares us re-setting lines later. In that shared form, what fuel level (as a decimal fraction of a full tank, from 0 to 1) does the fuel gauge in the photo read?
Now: 0.375
